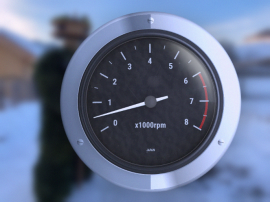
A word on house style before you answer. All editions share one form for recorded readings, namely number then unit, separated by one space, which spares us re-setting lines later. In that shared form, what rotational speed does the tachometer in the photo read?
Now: 500 rpm
